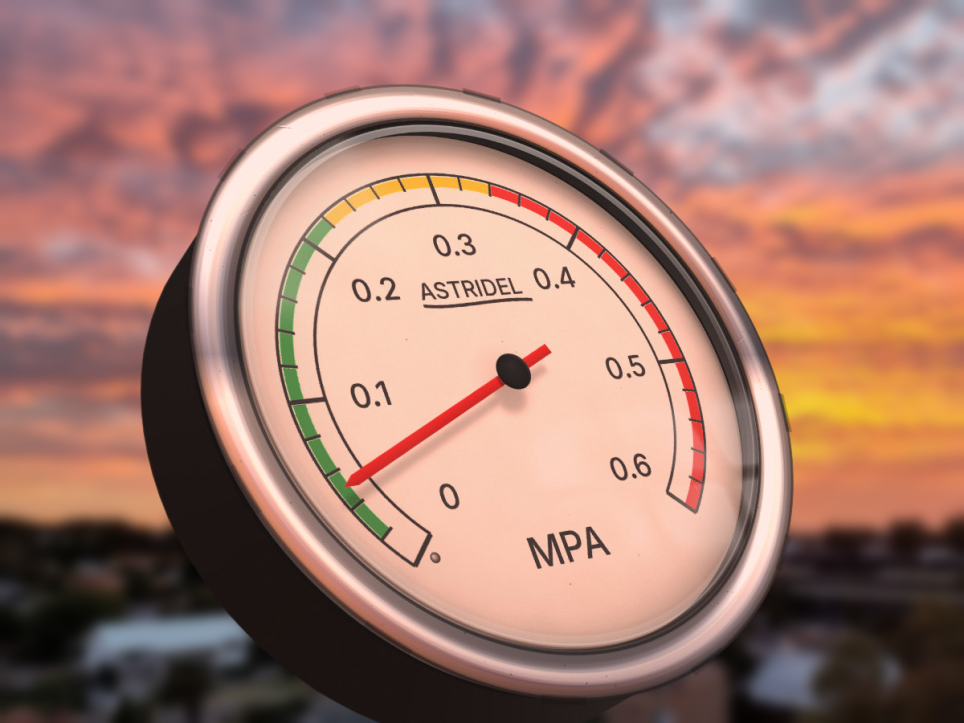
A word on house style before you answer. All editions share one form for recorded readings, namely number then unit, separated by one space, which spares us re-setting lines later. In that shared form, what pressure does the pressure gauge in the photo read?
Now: 0.05 MPa
